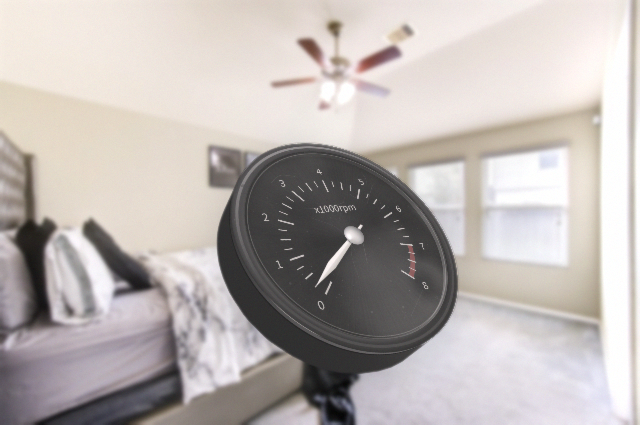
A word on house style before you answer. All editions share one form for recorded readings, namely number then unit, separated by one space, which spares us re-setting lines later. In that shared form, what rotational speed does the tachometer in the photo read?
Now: 250 rpm
